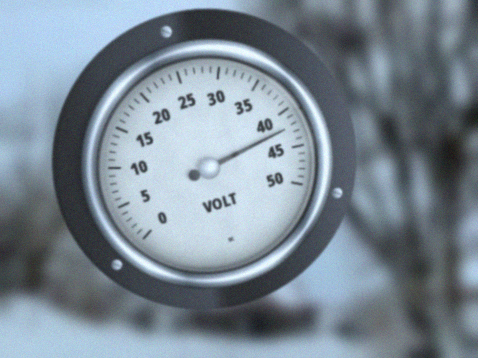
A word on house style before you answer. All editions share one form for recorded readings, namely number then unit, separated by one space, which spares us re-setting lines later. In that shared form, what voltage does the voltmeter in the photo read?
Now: 42 V
